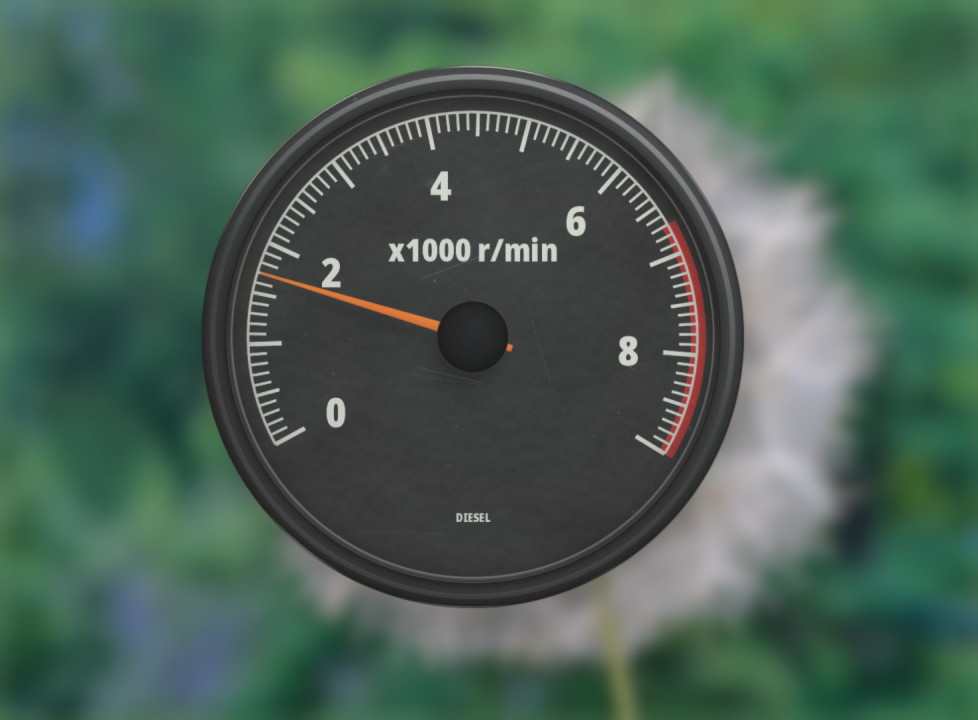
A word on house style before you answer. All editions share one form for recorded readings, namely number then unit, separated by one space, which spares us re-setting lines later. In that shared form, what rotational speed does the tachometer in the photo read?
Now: 1700 rpm
